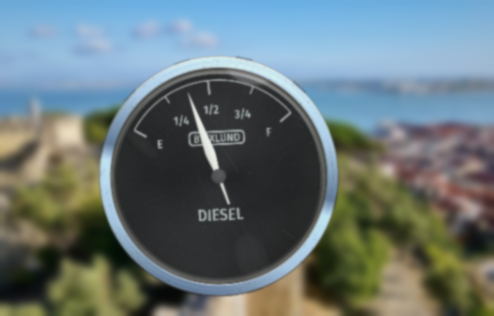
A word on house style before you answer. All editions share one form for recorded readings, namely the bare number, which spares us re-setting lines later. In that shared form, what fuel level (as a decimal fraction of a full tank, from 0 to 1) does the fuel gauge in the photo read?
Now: 0.375
